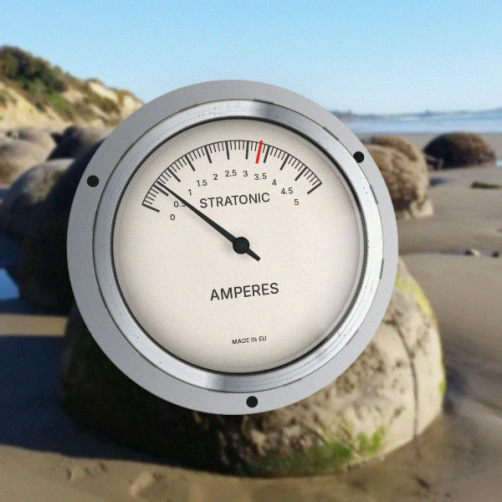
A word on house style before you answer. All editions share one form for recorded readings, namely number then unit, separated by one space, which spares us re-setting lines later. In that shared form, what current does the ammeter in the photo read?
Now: 0.6 A
